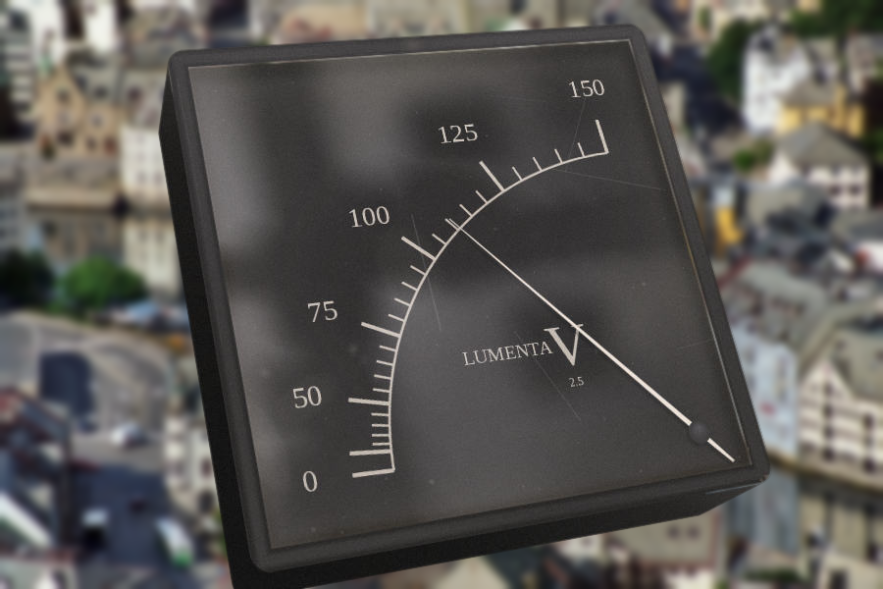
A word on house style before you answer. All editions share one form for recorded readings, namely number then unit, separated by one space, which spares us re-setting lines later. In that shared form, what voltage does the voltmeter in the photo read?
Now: 110 V
